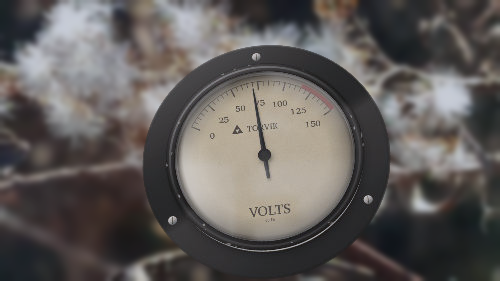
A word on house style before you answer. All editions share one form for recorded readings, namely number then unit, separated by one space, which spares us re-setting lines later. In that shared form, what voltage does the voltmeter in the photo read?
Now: 70 V
